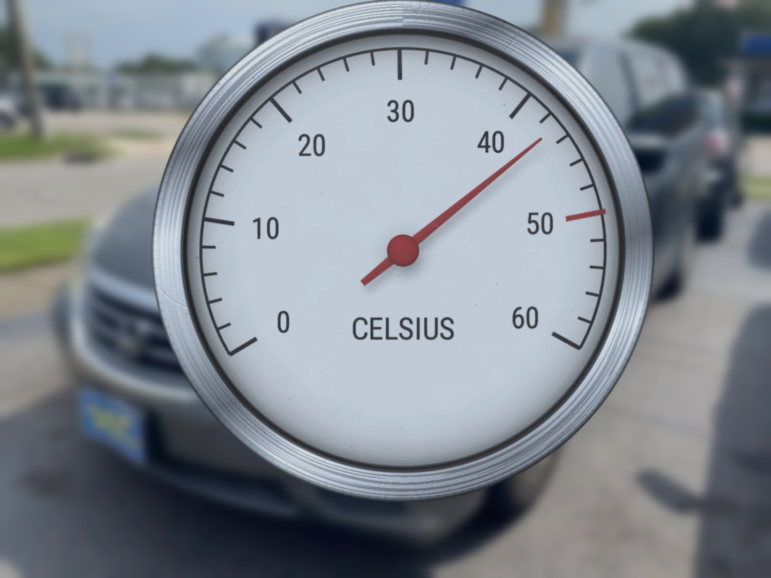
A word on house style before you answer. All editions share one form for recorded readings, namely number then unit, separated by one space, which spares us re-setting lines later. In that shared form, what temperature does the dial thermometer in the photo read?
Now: 43 °C
